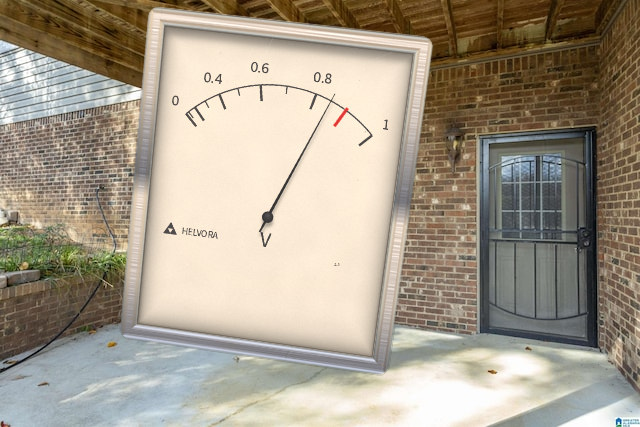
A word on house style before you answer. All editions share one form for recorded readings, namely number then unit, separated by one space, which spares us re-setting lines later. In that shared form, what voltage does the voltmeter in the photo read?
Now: 0.85 V
